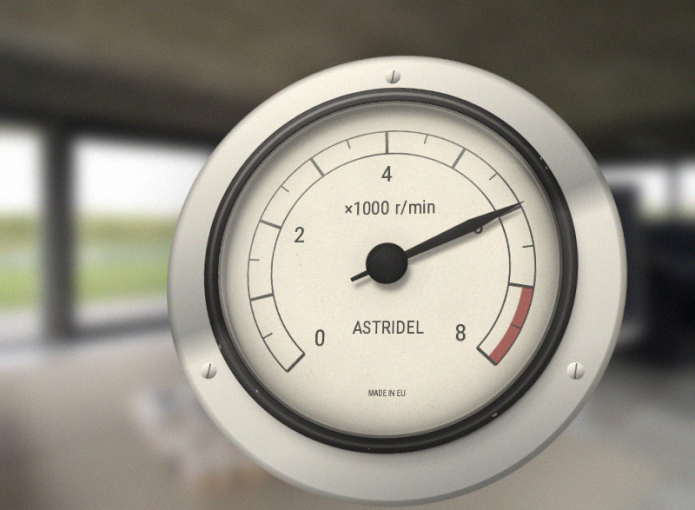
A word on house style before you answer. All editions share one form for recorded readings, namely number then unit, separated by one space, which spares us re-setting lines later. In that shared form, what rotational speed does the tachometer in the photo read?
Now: 6000 rpm
